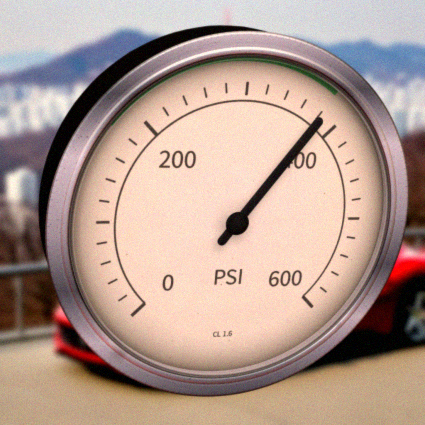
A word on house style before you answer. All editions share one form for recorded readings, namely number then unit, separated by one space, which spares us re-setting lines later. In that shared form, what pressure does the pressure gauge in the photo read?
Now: 380 psi
